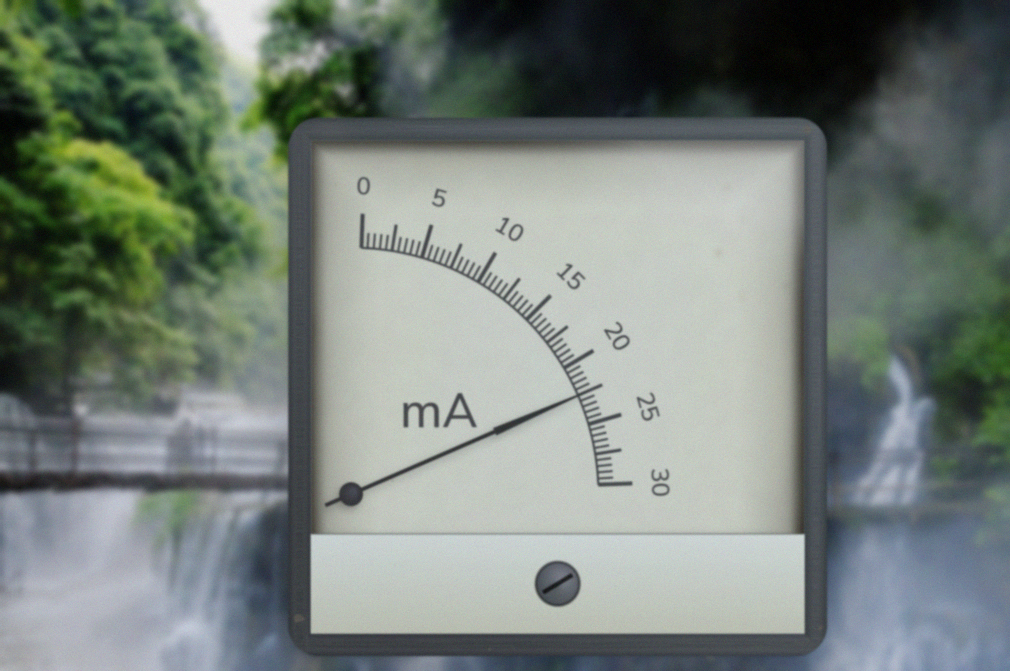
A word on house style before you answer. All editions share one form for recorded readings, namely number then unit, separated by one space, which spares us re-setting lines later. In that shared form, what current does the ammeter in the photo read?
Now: 22.5 mA
